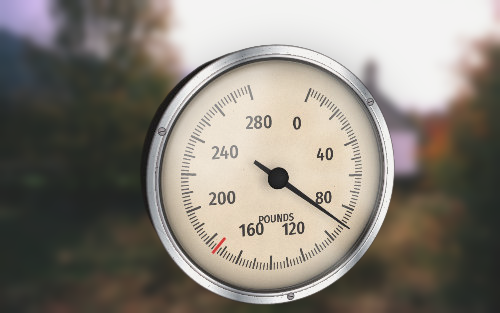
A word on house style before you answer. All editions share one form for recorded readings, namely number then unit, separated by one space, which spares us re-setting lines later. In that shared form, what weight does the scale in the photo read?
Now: 90 lb
